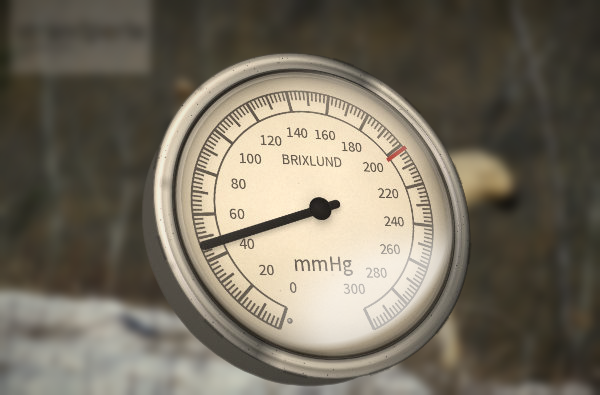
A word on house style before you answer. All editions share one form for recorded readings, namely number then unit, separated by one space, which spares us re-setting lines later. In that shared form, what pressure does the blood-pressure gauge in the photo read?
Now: 46 mmHg
